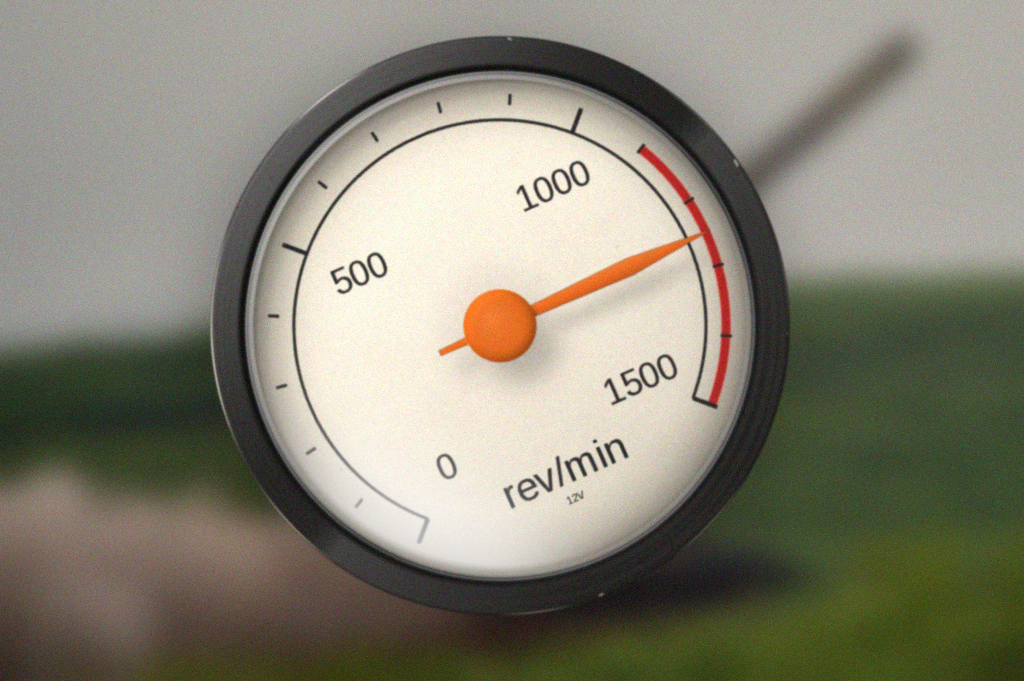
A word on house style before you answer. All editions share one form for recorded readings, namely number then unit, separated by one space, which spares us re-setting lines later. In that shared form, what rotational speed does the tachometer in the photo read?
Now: 1250 rpm
